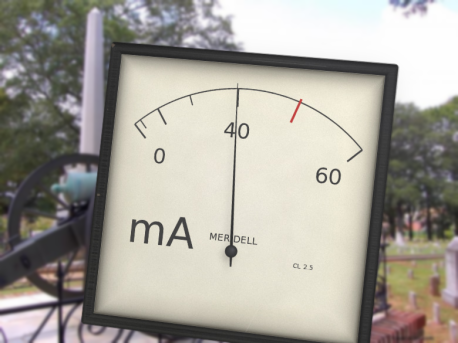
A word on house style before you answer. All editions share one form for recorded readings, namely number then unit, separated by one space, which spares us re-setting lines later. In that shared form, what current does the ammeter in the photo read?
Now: 40 mA
